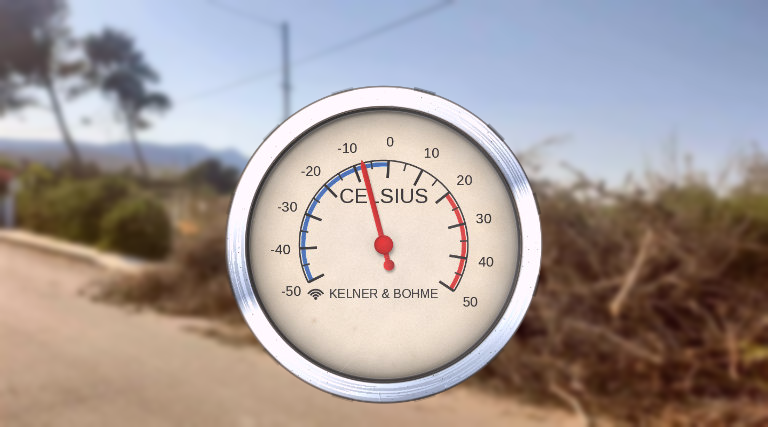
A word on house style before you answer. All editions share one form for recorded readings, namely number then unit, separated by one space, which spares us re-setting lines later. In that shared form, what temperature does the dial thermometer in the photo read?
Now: -7.5 °C
